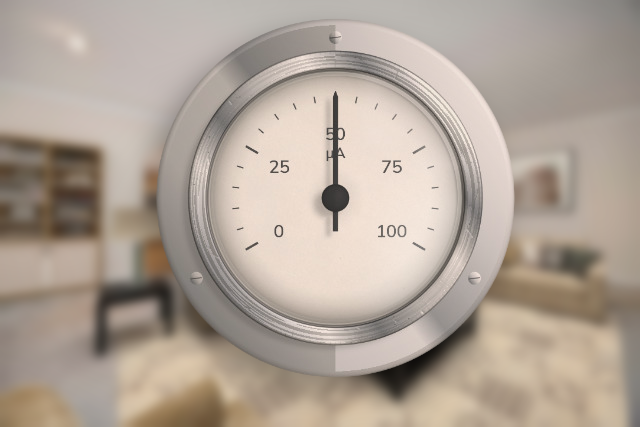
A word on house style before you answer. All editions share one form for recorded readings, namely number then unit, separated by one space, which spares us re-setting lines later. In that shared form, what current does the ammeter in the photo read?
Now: 50 µA
